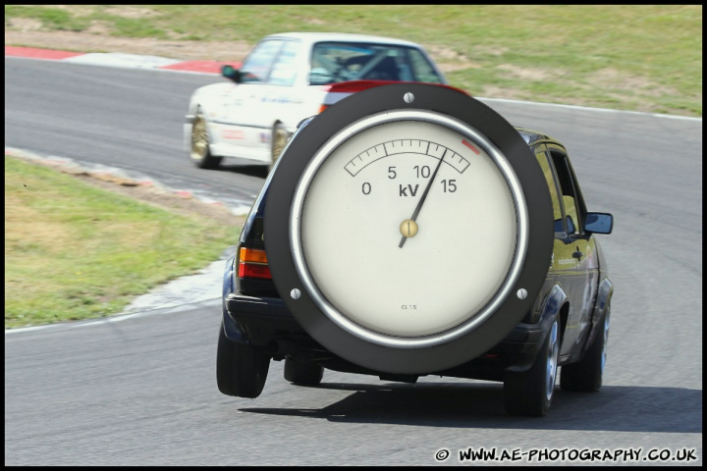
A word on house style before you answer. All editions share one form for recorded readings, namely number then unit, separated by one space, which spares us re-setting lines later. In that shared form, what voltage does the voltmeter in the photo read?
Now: 12 kV
